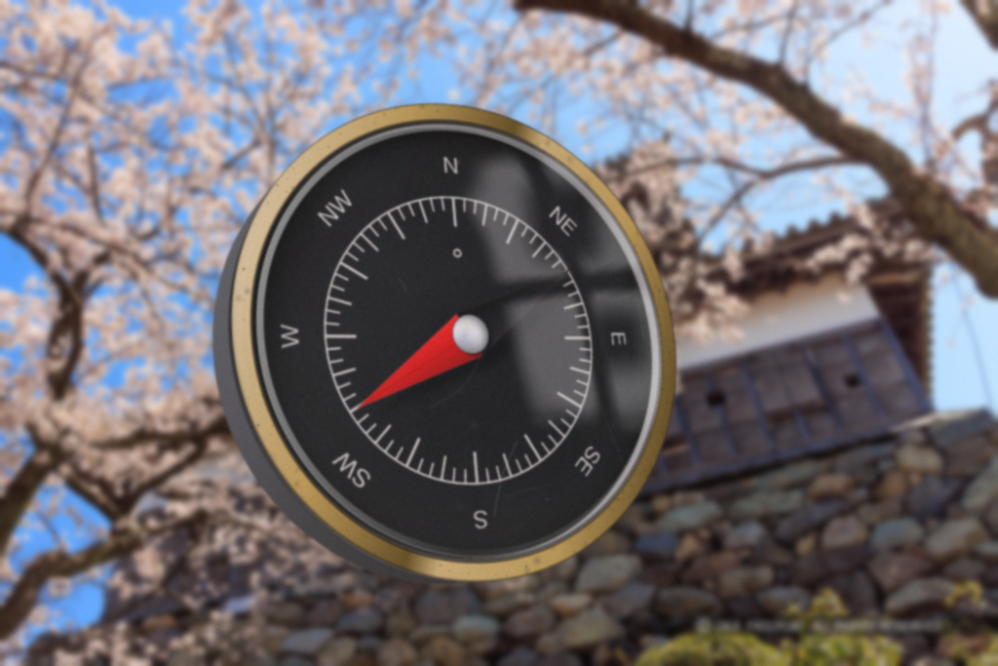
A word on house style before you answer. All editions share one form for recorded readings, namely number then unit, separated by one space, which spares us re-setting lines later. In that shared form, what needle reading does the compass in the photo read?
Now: 240 °
